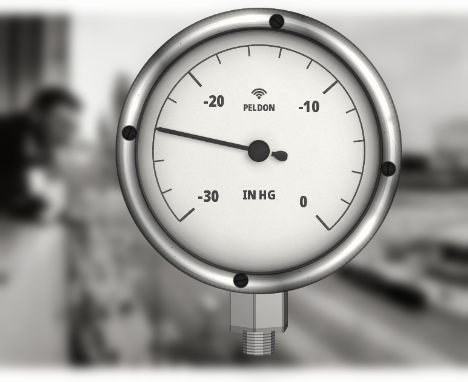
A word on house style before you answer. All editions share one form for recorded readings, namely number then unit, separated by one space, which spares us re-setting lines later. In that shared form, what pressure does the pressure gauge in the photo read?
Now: -24 inHg
